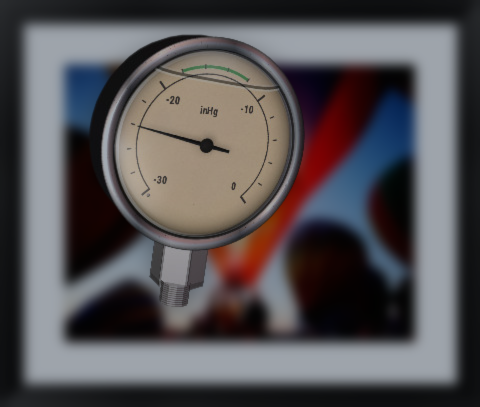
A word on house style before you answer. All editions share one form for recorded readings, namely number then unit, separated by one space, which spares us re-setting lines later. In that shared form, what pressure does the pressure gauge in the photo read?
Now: -24 inHg
